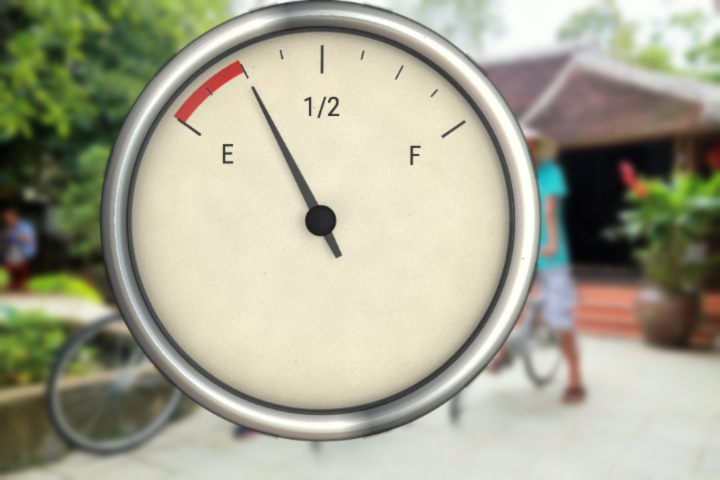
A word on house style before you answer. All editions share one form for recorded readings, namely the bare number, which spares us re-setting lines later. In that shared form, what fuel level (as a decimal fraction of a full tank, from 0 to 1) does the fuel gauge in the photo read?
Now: 0.25
